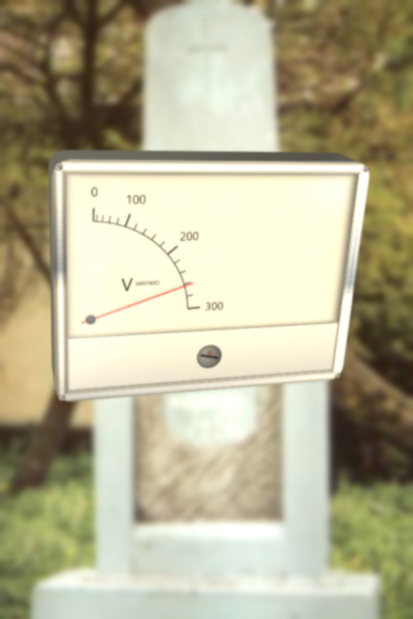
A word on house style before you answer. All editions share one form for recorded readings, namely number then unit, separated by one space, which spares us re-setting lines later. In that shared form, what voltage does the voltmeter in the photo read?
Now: 260 V
